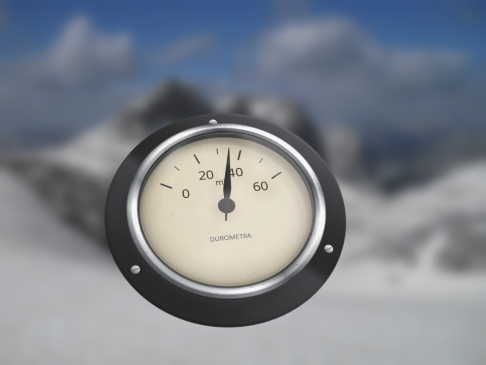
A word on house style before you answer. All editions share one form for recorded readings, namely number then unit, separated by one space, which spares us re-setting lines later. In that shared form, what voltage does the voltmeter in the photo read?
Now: 35 mV
